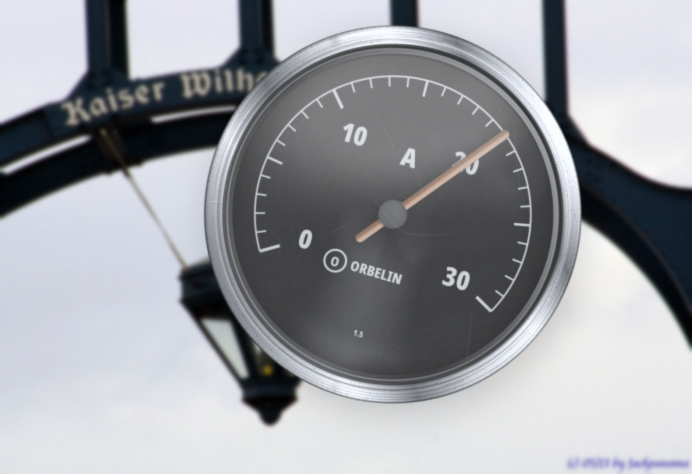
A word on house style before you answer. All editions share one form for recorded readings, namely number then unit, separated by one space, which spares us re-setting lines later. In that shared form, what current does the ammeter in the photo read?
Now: 20 A
